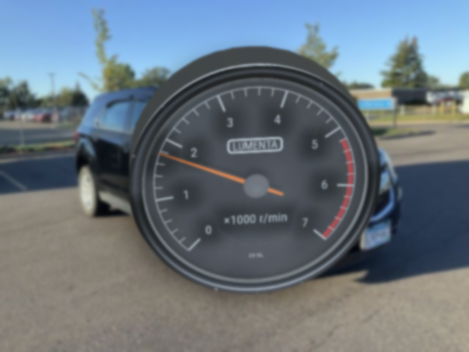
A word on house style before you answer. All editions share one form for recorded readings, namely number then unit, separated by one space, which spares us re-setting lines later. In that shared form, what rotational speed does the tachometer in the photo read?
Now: 1800 rpm
